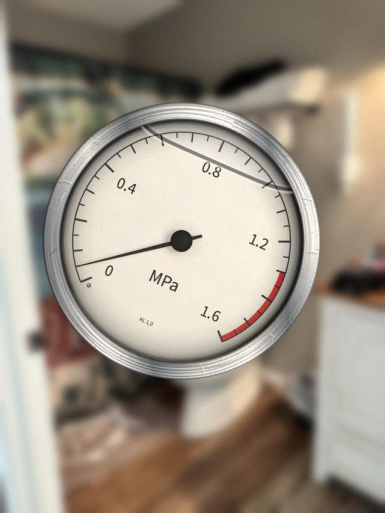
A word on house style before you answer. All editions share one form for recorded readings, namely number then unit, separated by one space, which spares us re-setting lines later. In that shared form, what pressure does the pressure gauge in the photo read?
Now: 0.05 MPa
